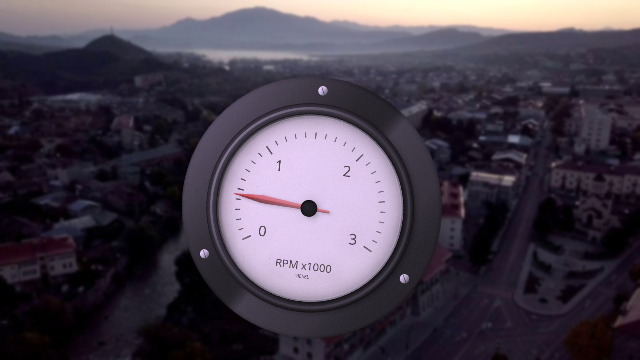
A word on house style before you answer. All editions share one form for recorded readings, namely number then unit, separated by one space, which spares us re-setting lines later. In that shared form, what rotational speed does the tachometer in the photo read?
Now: 450 rpm
